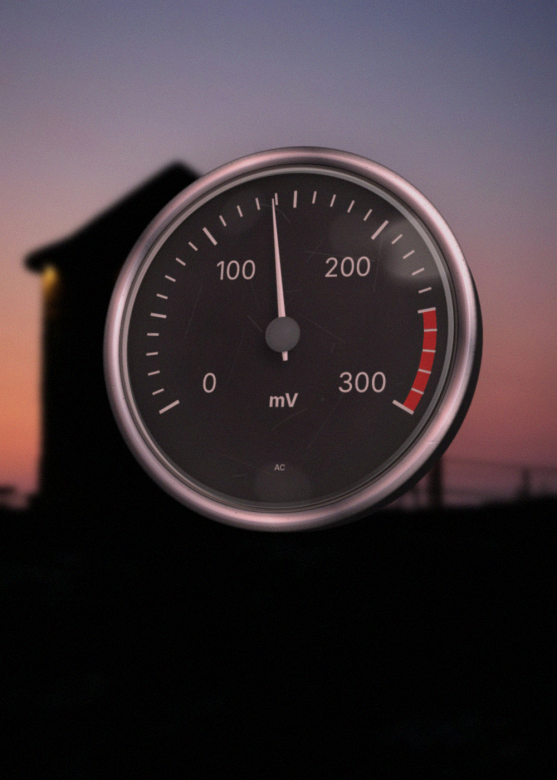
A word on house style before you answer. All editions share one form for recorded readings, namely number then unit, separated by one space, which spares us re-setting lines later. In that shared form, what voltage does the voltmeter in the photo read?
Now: 140 mV
